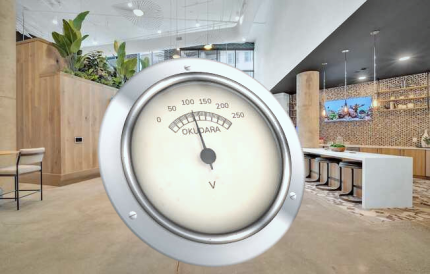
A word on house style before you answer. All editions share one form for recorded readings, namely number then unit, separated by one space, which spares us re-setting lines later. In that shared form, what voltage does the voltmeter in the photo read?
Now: 100 V
